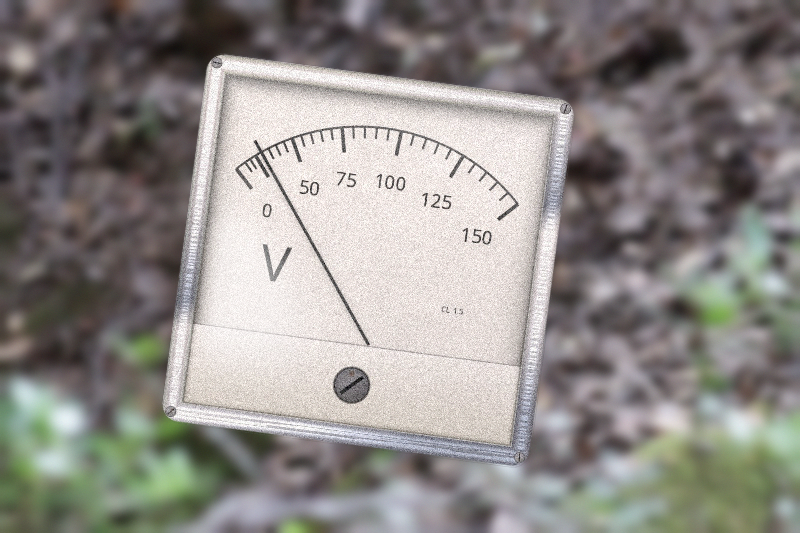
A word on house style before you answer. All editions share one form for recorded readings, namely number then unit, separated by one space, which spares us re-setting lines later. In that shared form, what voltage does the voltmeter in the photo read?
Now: 30 V
